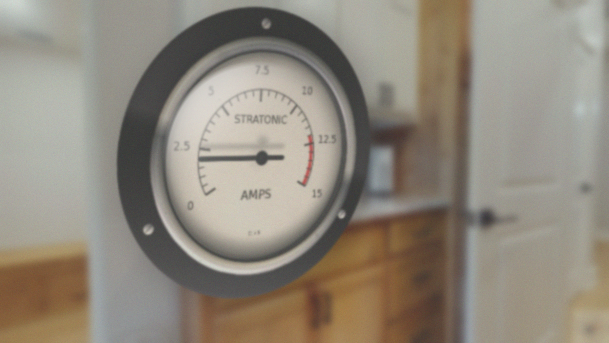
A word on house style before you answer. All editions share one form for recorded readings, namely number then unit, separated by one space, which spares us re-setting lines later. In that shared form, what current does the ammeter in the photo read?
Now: 2 A
